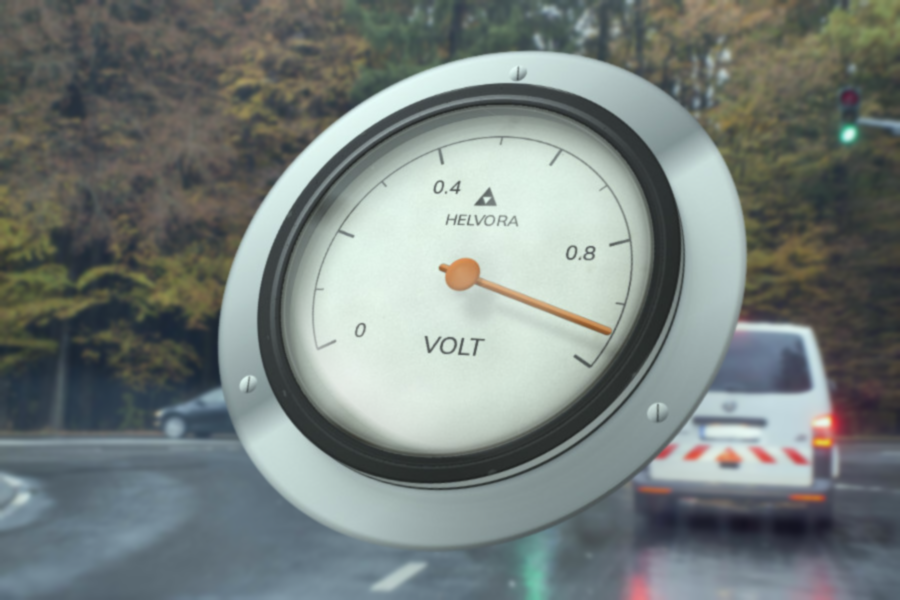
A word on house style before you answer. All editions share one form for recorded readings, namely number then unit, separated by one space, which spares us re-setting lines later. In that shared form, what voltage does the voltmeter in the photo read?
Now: 0.95 V
